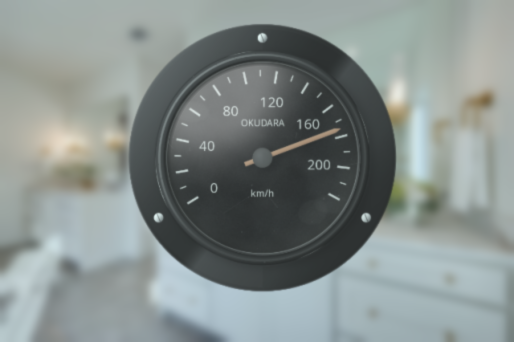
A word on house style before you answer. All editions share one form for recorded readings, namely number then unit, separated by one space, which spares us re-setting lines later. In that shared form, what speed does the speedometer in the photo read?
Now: 175 km/h
